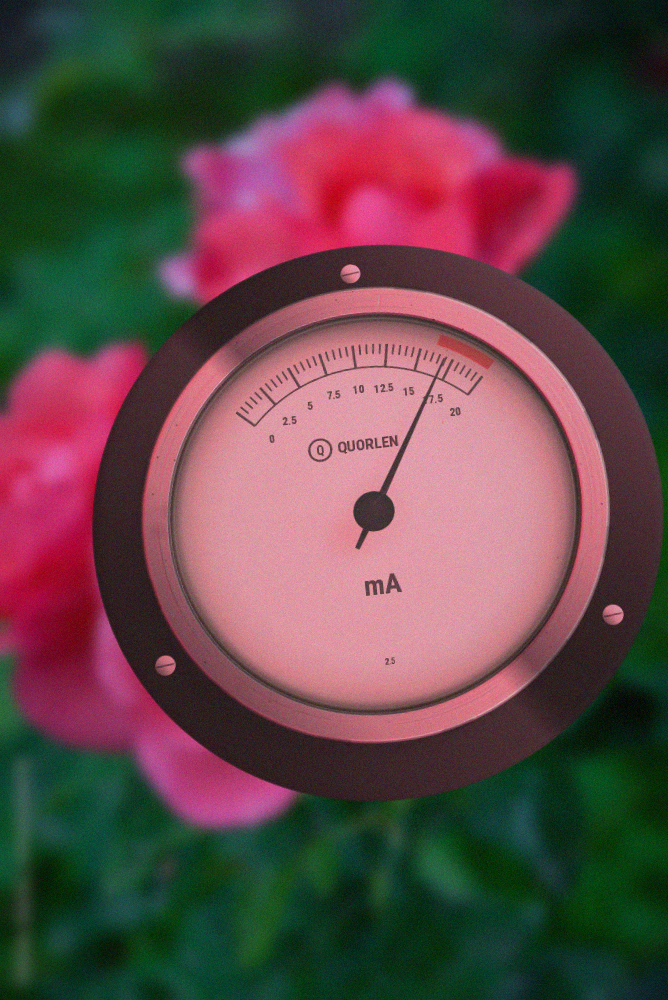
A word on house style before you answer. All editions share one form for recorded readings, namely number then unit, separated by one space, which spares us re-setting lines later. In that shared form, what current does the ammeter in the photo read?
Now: 17 mA
